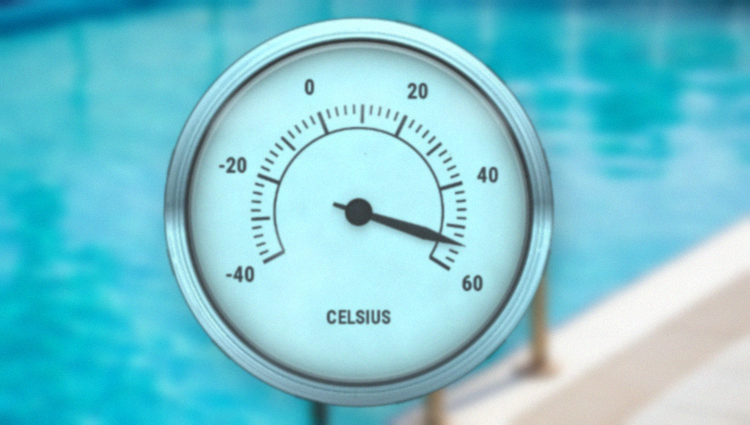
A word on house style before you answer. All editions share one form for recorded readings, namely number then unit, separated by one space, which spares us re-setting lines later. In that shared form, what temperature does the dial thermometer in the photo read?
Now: 54 °C
